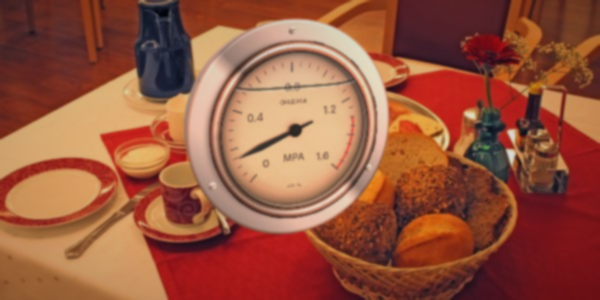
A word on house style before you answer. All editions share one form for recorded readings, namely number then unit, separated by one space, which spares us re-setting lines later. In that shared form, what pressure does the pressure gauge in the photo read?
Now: 0.15 MPa
